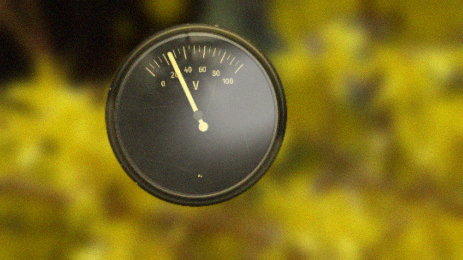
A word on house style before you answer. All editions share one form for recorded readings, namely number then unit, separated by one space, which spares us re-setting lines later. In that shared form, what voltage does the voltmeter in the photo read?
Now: 25 V
